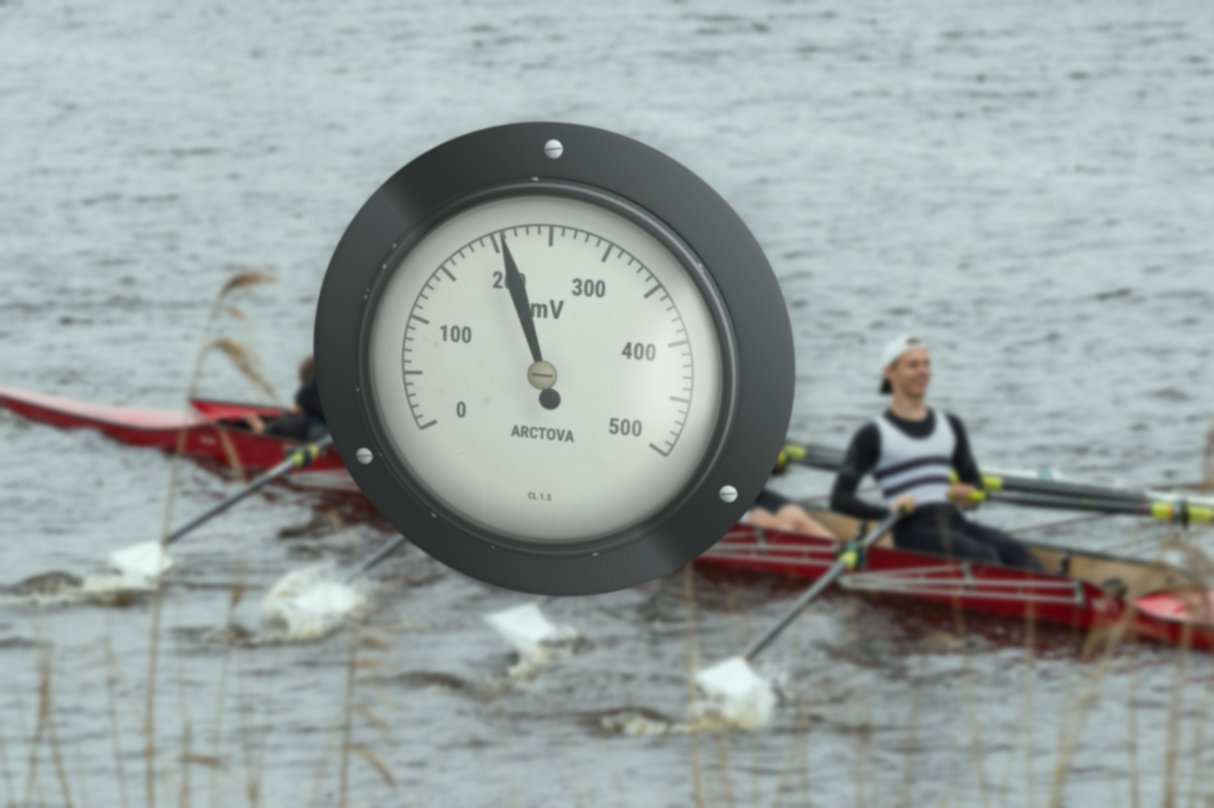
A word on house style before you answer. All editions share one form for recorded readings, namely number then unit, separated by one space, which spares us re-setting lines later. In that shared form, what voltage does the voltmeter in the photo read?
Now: 210 mV
